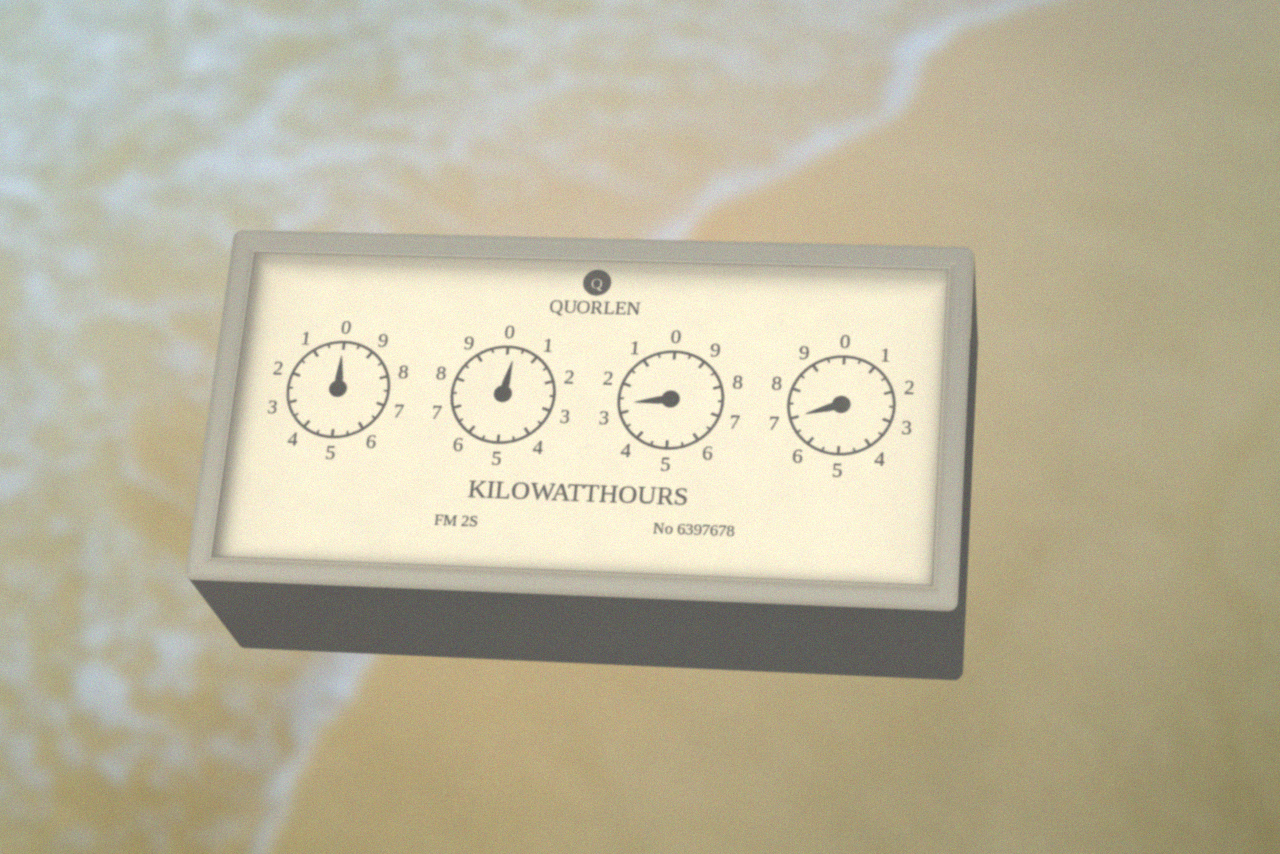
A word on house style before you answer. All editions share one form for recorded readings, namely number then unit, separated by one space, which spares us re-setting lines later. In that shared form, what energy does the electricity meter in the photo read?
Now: 27 kWh
